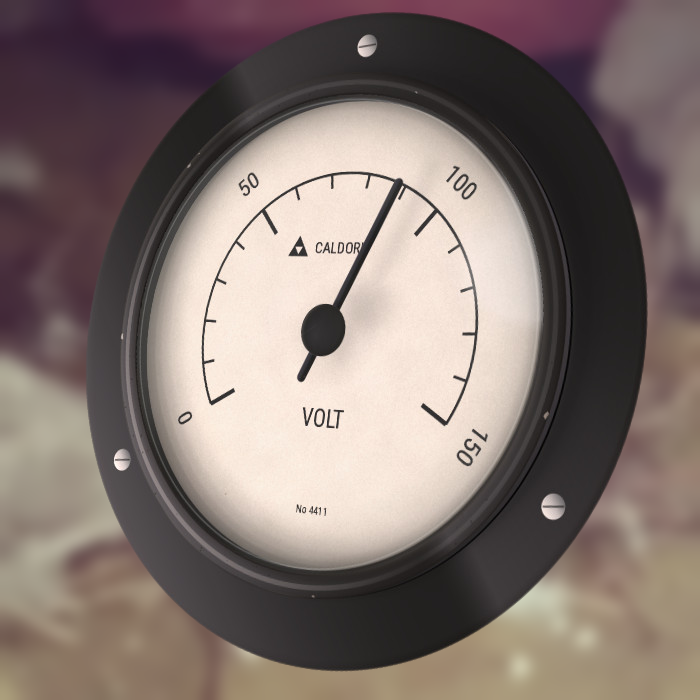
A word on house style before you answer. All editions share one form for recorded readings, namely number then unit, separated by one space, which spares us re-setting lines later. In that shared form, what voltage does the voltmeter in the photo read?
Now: 90 V
